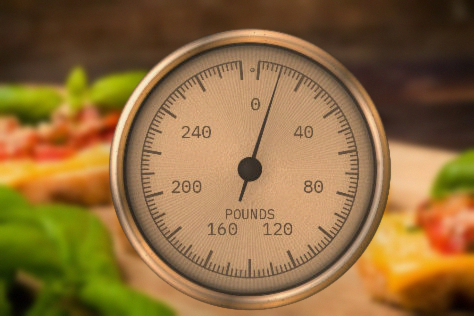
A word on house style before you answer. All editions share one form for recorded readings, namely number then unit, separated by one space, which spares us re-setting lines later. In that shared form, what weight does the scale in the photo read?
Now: 10 lb
